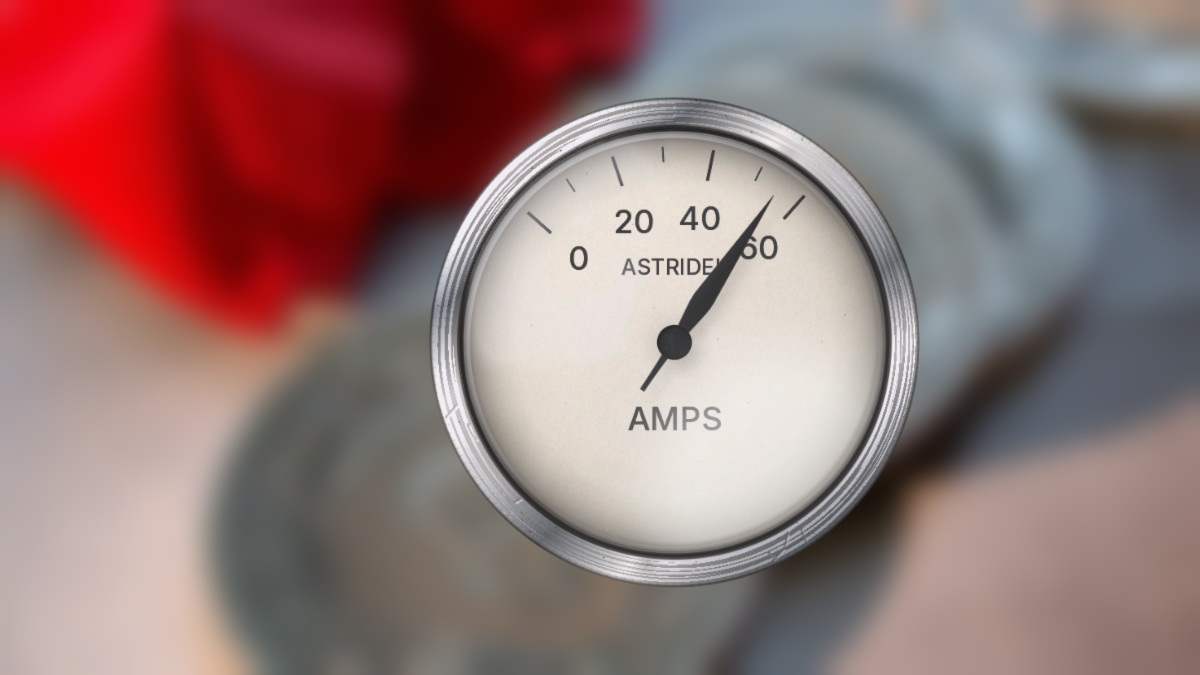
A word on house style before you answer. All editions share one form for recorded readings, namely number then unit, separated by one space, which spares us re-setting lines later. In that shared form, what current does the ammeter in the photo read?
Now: 55 A
